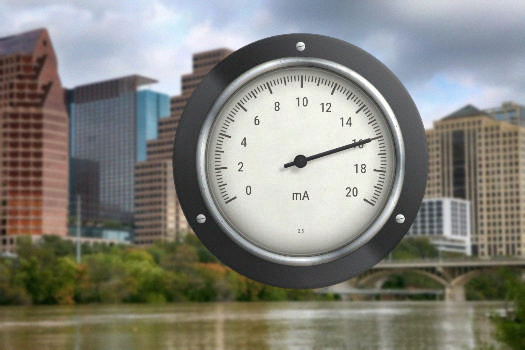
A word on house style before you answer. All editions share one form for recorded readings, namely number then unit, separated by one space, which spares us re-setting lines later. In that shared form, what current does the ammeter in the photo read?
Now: 16 mA
